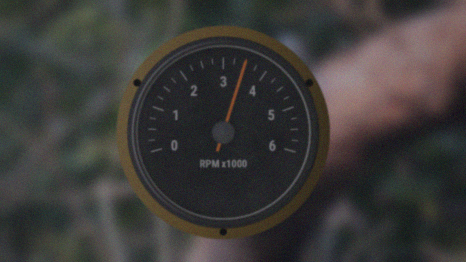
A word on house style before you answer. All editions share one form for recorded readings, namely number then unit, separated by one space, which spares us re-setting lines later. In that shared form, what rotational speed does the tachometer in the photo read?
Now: 3500 rpm
